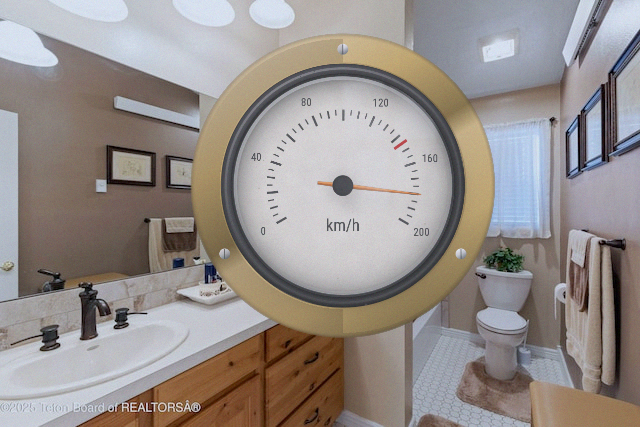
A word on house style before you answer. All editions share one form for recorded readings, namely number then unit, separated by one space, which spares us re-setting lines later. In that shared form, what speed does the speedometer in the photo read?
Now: 180 km/h
